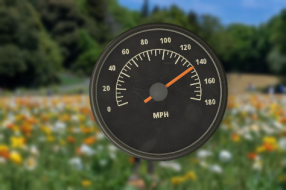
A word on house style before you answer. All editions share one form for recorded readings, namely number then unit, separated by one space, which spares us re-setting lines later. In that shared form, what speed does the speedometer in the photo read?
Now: 140 mph
